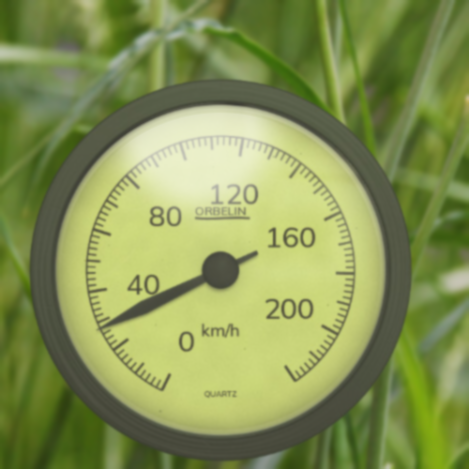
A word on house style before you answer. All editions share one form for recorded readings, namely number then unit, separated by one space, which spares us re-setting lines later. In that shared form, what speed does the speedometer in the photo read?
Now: 28 km/h
